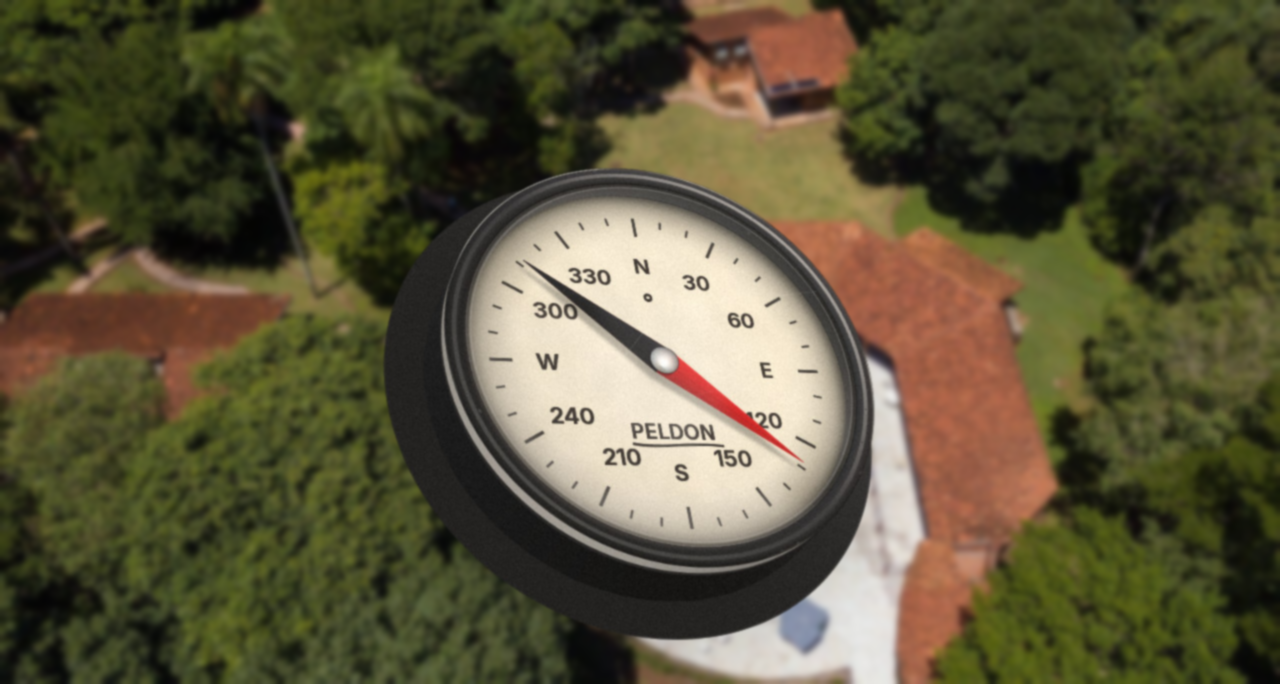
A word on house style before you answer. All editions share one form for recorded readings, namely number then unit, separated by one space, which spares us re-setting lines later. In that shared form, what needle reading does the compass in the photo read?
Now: 130 °
